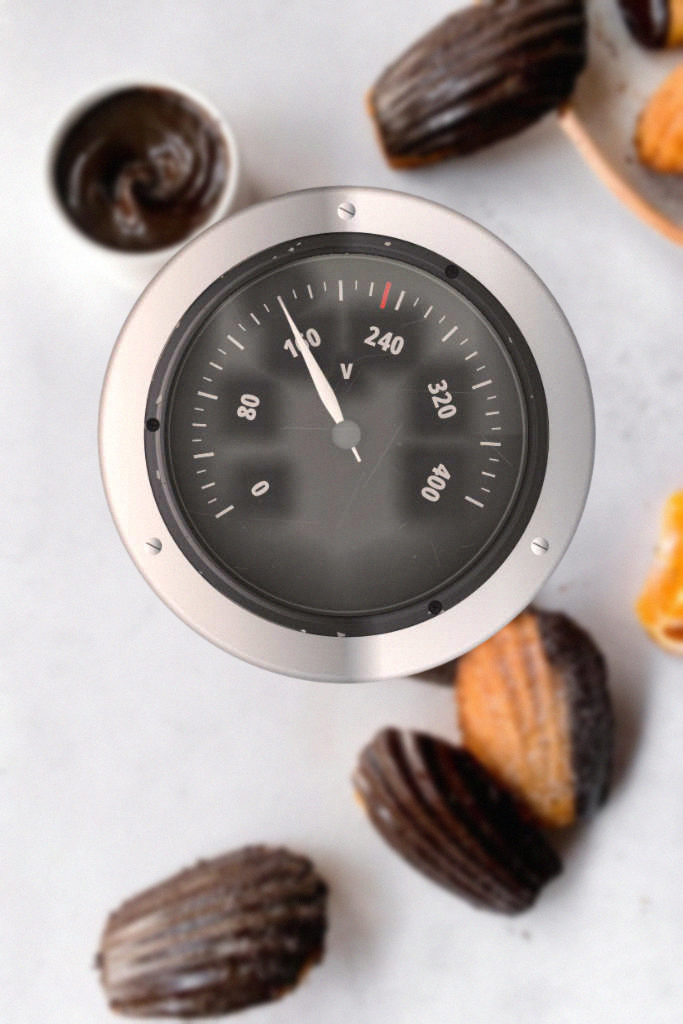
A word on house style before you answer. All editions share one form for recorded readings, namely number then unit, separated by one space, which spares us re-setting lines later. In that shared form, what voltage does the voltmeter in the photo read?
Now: 160 V
